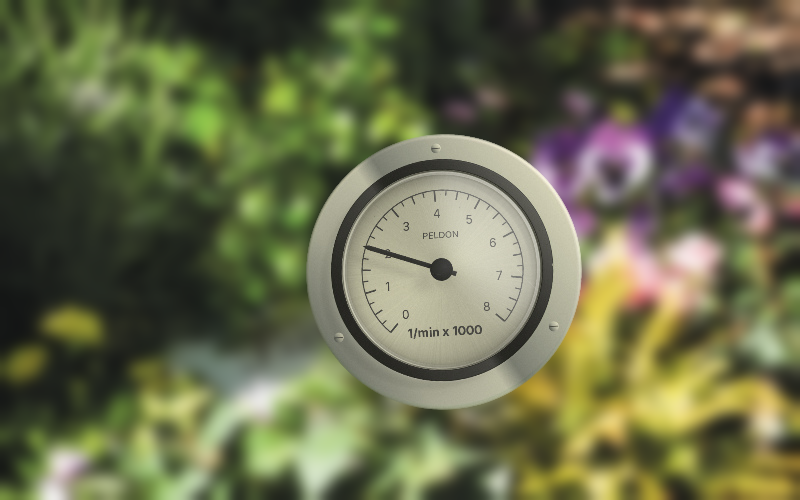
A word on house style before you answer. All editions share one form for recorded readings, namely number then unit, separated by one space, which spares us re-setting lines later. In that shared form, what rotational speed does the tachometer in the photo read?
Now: 2000 rpm
